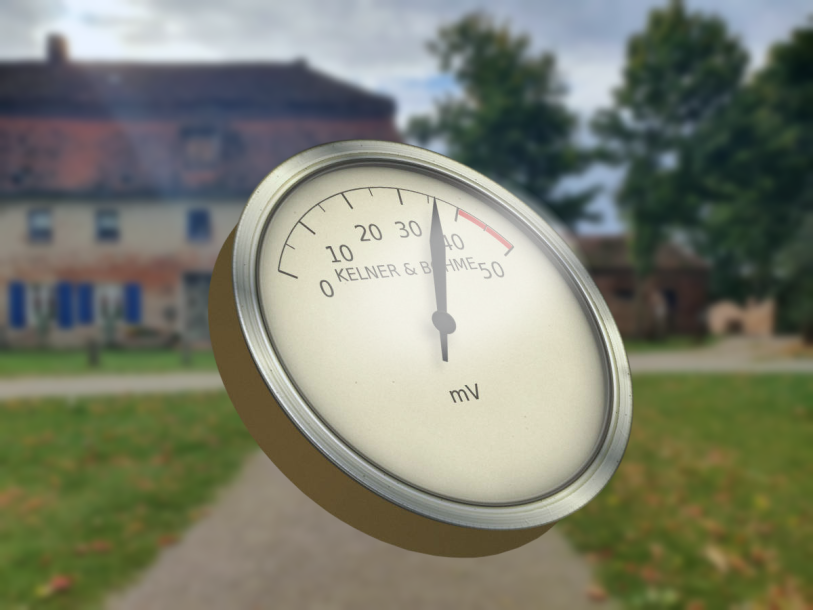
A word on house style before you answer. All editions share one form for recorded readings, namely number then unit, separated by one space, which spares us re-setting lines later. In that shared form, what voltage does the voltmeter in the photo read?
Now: 35 mV
